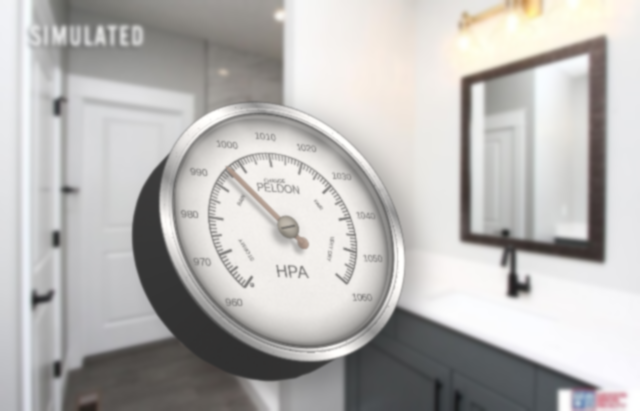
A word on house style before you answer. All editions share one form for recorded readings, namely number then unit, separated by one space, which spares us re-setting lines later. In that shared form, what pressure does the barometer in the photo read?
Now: 995 hPa
